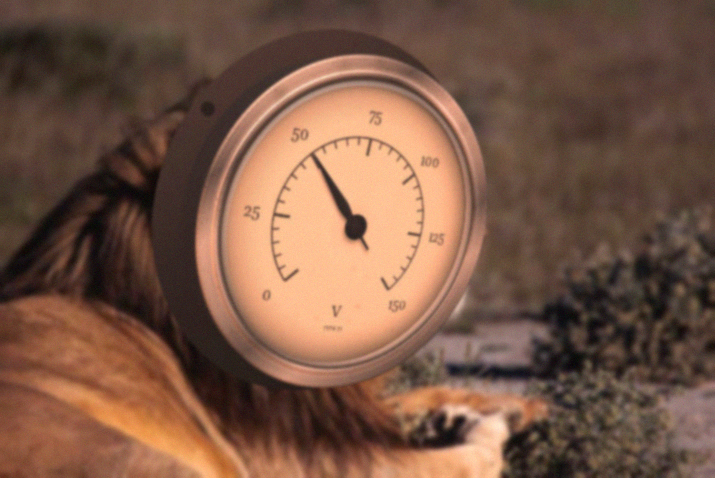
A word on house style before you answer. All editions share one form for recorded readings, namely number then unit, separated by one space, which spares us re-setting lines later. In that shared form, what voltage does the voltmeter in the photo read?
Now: 50 V
